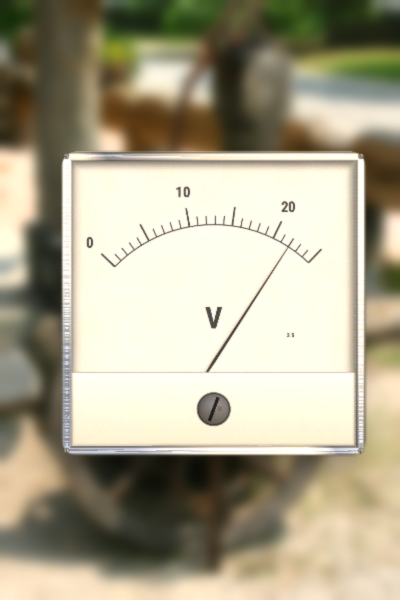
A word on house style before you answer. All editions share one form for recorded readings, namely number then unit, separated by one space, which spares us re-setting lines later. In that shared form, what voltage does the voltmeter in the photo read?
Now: 22 V
